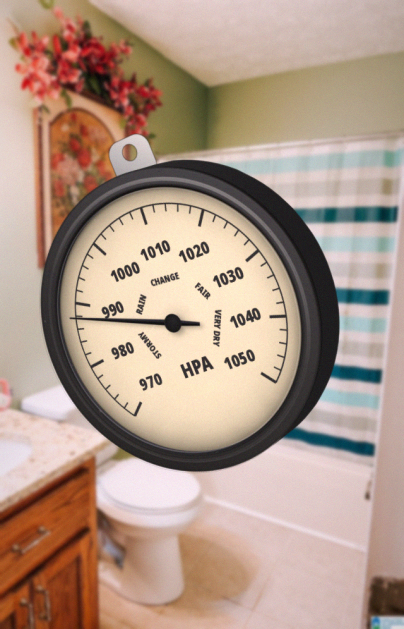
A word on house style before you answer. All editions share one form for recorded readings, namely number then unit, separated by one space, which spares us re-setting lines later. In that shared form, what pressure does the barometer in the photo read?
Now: 988 hPa
